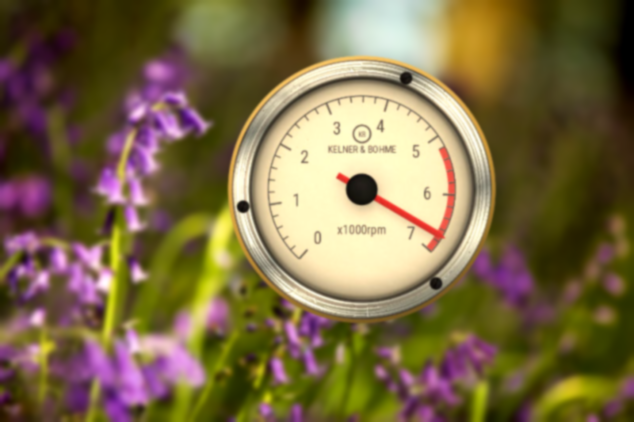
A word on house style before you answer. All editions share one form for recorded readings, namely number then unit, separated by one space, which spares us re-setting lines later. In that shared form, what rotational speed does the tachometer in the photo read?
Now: 6700 rpm
